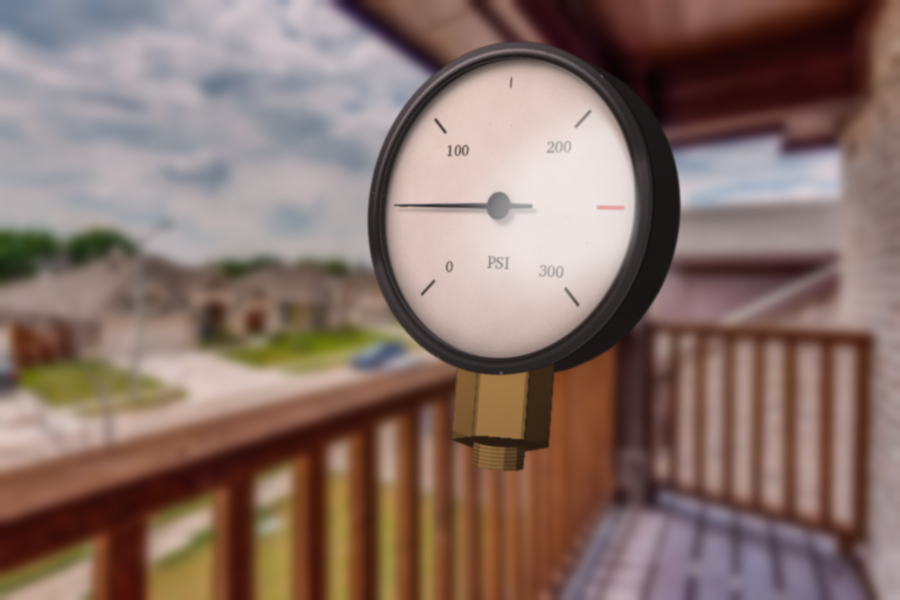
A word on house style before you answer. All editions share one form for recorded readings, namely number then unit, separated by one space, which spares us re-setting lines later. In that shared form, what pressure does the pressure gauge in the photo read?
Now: 50 psi
